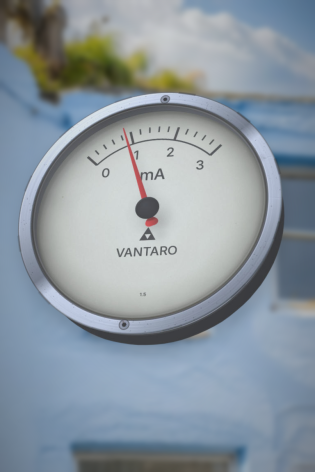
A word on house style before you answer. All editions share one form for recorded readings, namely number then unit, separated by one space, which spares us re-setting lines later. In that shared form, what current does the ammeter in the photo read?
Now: 0.9 mA
